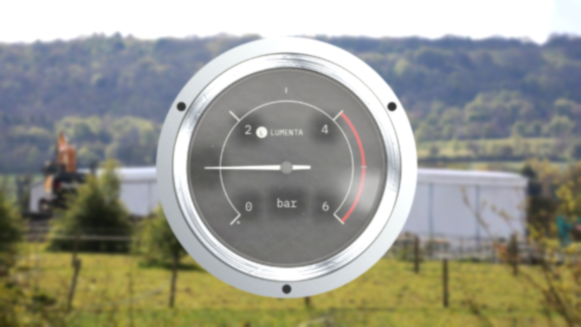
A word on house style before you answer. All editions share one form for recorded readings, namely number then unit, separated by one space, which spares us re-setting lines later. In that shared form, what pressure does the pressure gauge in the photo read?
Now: 1 bar
